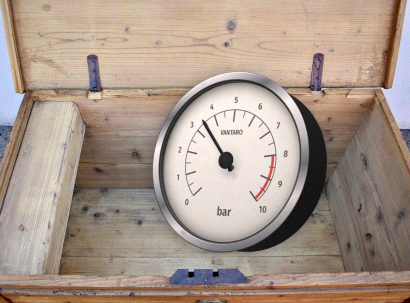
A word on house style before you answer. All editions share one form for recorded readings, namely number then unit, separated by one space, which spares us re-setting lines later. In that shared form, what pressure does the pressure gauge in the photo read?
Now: 3.5 bar
